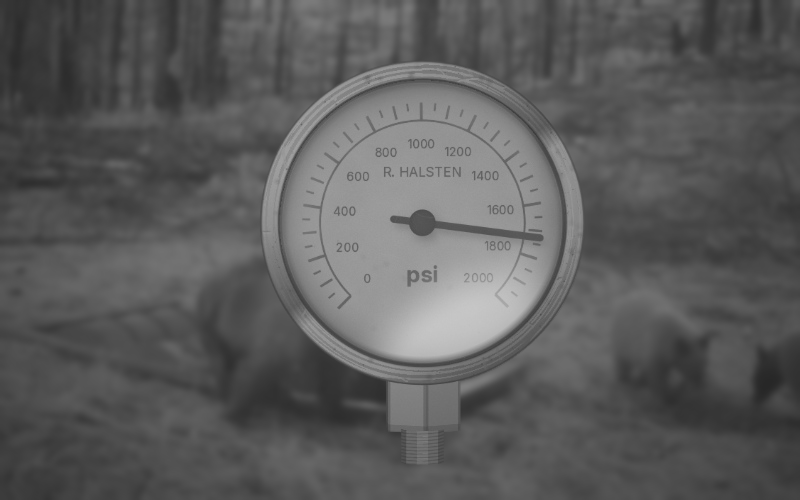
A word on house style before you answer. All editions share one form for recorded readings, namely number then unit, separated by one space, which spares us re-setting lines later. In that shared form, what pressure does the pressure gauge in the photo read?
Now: 1725 psi
